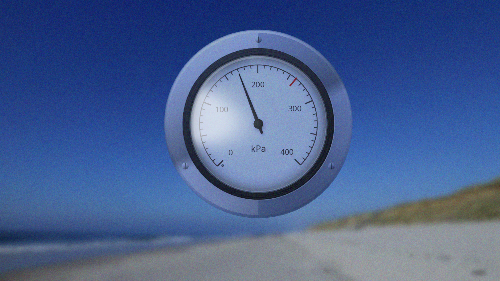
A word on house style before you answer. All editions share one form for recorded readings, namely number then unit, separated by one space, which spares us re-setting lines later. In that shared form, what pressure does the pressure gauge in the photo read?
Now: 170 kPa
